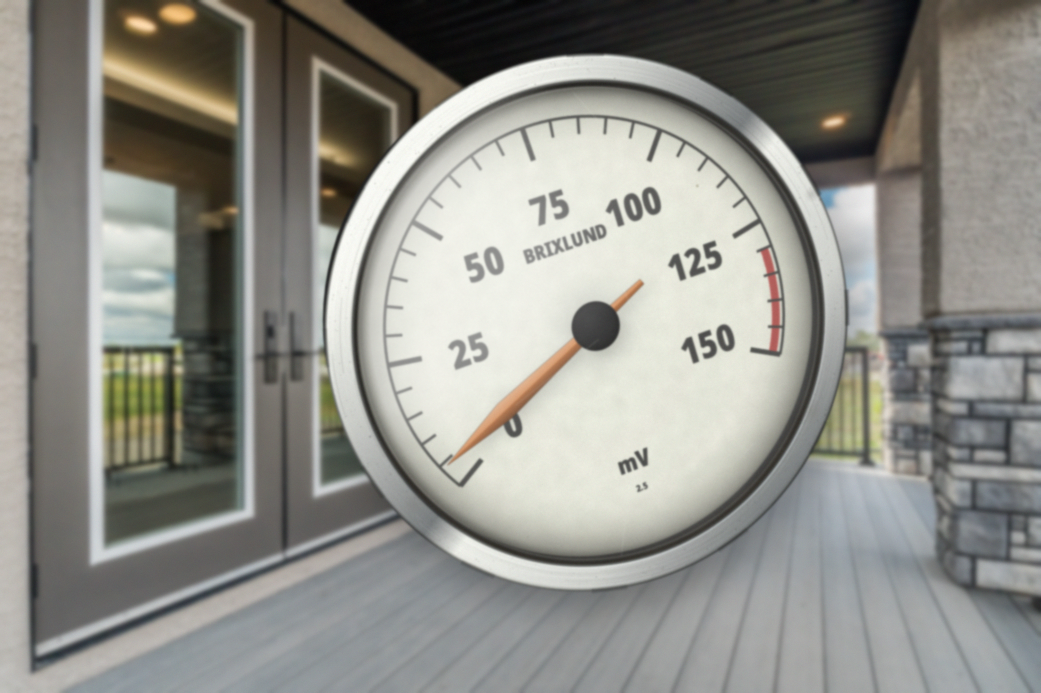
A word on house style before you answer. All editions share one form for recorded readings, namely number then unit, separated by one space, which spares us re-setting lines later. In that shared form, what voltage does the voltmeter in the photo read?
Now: 5 mV
